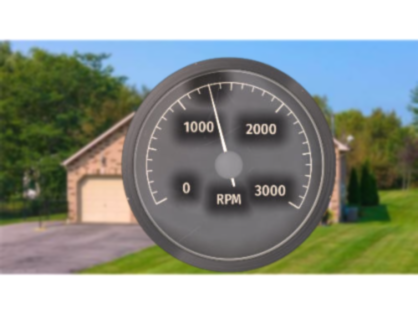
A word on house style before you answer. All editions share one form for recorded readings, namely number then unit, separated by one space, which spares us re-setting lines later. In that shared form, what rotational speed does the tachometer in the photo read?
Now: 1300 rpm
